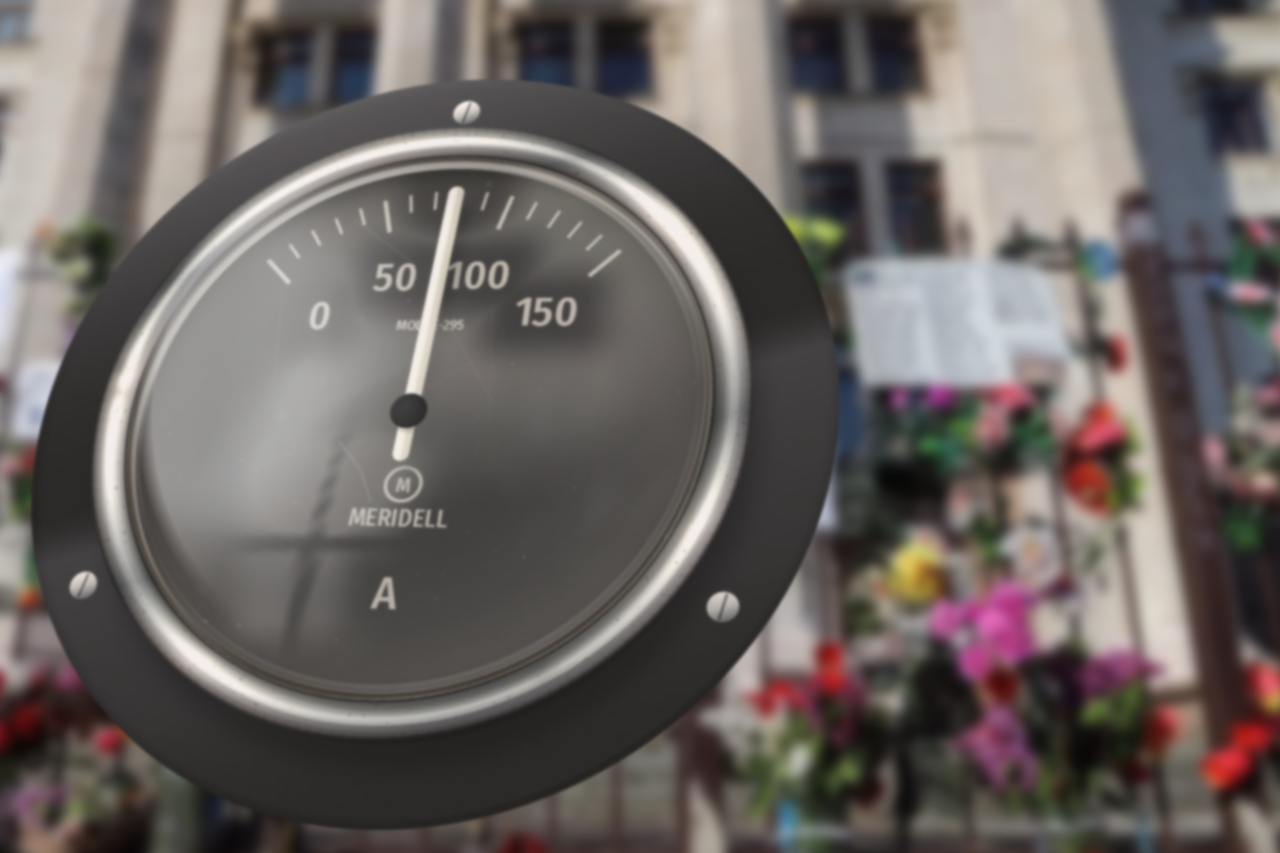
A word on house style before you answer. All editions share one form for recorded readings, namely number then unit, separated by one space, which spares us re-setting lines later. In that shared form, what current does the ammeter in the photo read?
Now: 80 A
